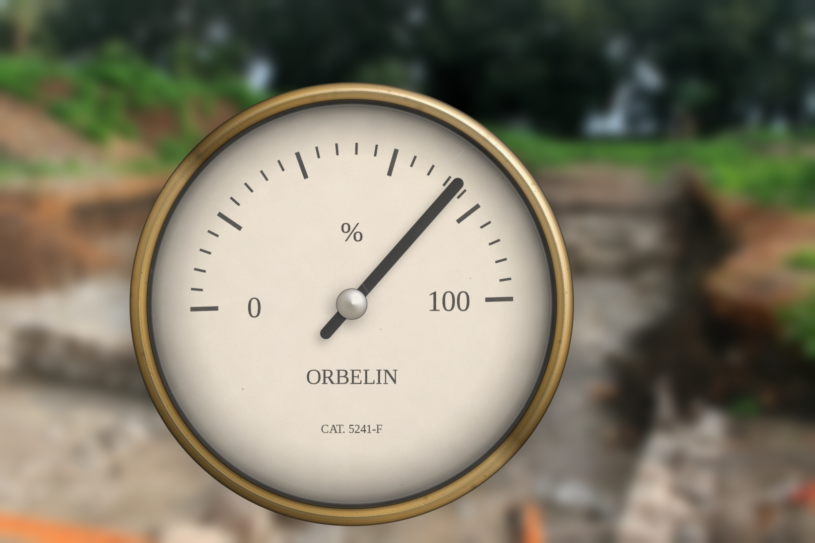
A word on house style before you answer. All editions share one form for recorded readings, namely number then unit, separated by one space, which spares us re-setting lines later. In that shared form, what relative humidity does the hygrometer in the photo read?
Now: 74 %
